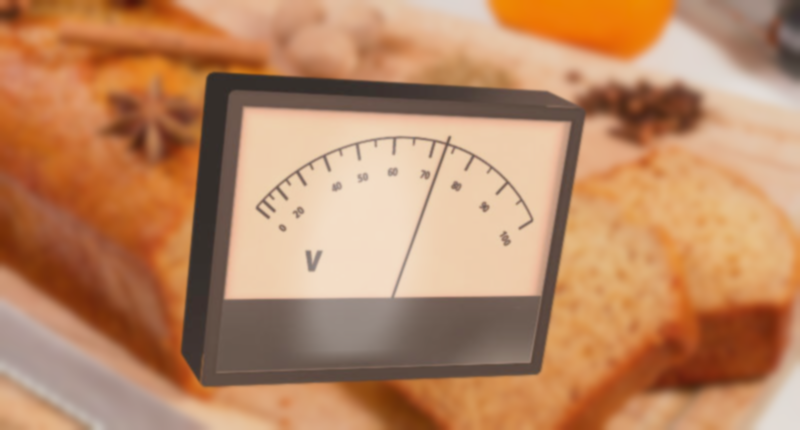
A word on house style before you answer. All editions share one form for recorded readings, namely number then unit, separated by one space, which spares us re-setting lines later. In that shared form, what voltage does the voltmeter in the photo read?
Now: 72.5 V
